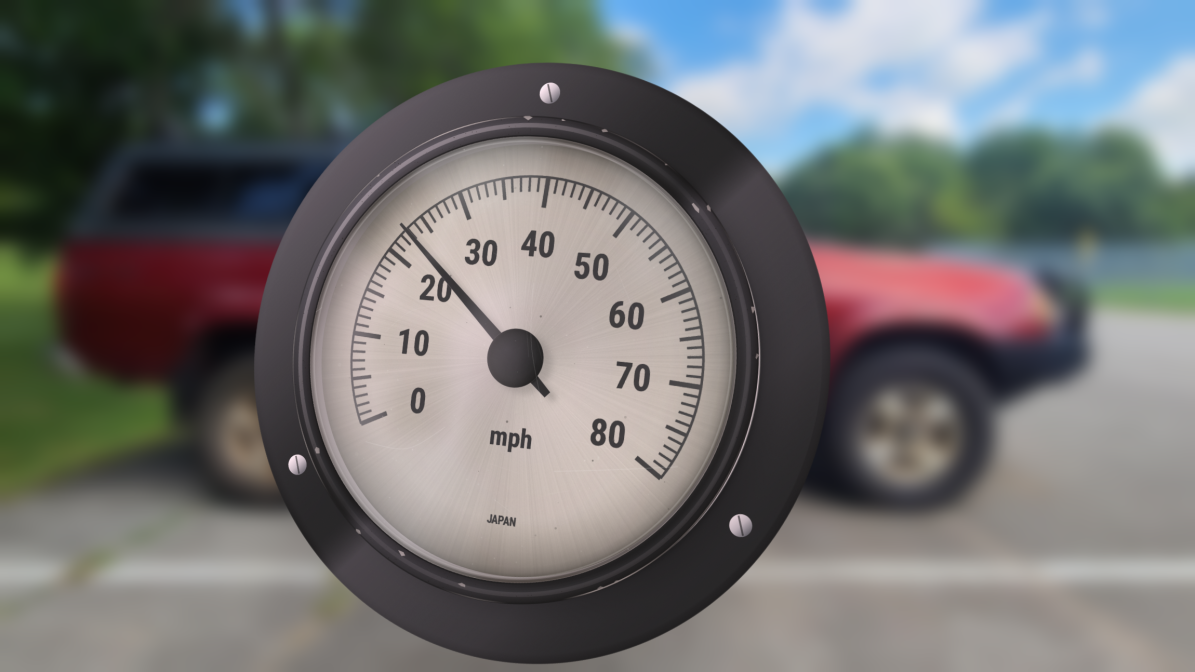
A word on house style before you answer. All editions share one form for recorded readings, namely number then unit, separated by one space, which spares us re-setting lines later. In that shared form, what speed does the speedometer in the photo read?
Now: 23 mph
